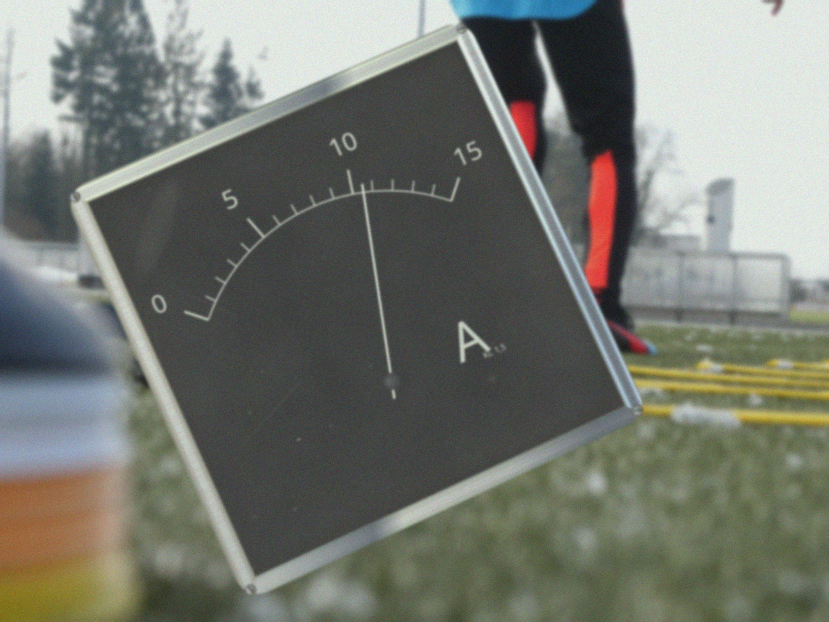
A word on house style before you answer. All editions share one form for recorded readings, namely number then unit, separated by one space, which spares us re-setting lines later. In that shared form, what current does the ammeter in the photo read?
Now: 10.5 A
